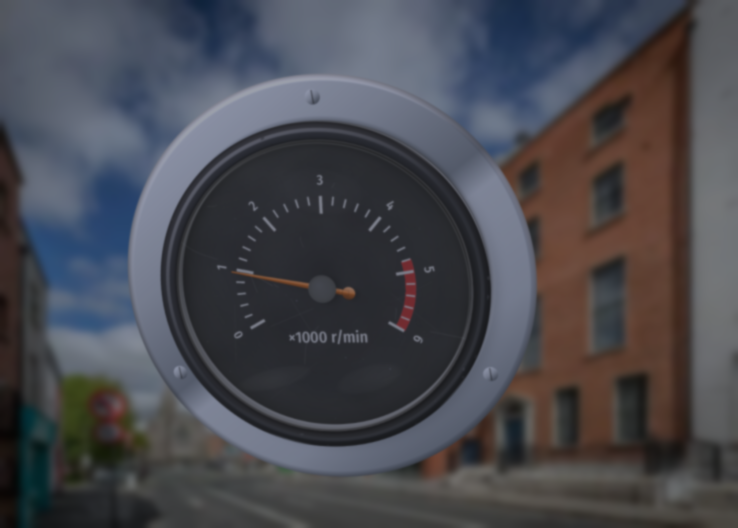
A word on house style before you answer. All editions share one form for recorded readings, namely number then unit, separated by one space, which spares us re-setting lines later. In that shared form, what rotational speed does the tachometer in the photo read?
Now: 1000 rpm
